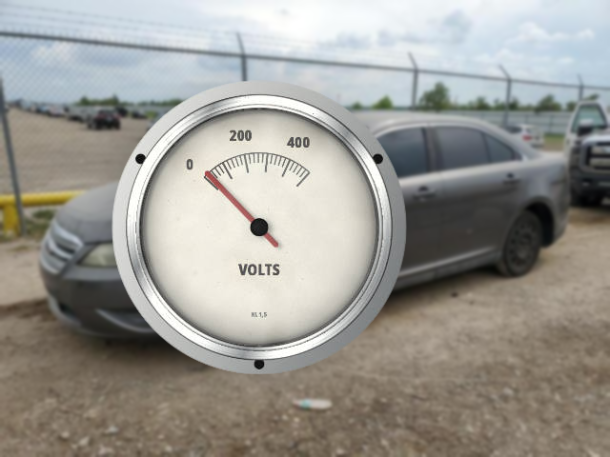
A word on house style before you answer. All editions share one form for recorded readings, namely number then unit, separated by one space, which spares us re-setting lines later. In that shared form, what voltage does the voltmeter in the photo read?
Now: 20 V
